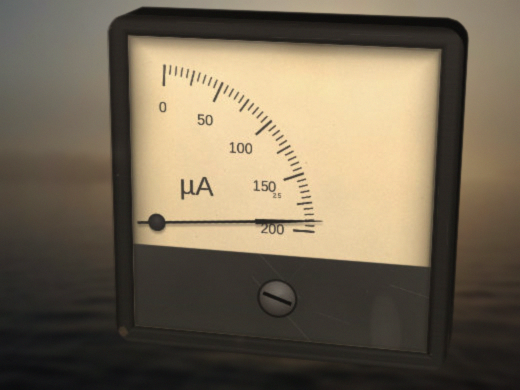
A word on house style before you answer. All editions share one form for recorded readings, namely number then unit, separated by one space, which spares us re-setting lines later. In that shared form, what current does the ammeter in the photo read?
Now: 190 µA
